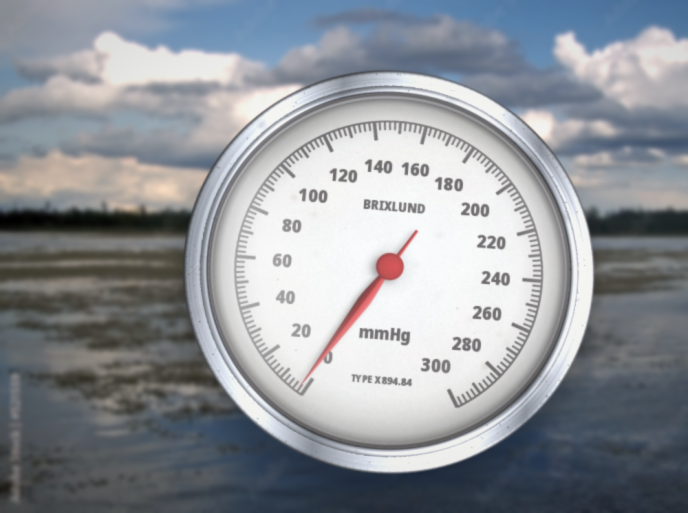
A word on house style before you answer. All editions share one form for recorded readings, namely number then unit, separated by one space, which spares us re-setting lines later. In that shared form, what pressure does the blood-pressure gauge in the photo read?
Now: 2 mmHg
